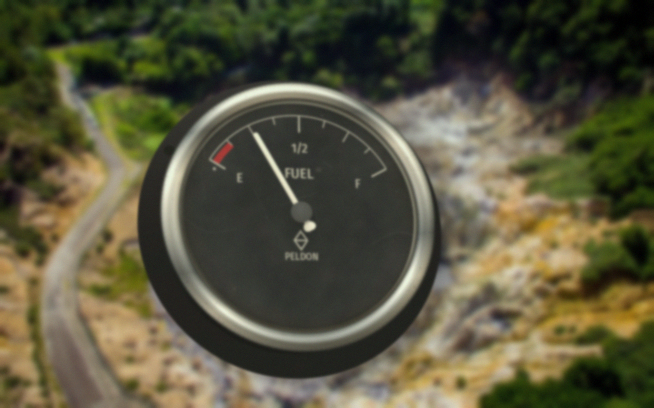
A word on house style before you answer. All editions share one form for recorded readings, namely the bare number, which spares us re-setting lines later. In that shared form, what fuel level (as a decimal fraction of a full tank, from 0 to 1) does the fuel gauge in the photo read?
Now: 0.25
